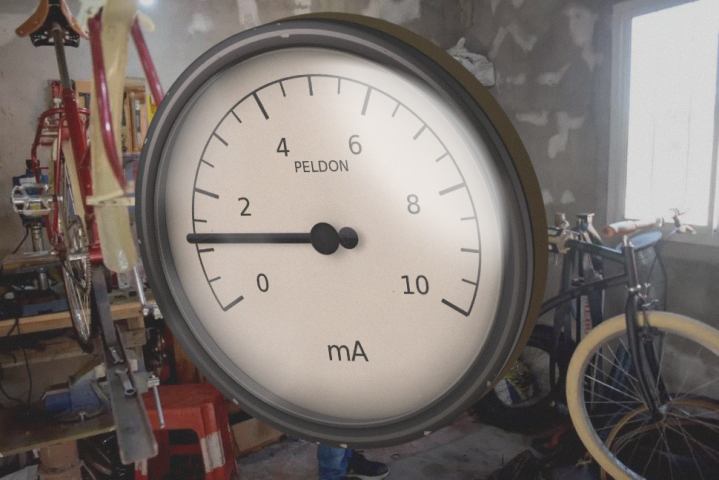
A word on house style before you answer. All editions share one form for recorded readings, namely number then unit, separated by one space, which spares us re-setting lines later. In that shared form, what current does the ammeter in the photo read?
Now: 1.25 mA
